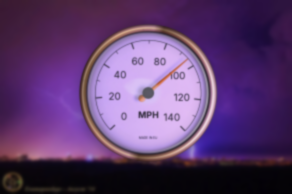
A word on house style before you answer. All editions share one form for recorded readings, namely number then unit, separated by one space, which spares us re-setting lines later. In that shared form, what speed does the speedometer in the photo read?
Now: 95 mph
